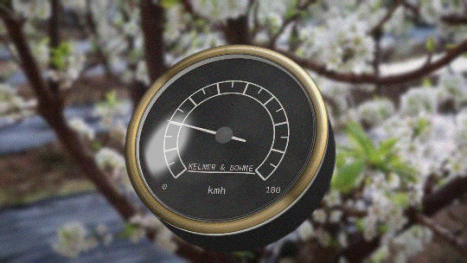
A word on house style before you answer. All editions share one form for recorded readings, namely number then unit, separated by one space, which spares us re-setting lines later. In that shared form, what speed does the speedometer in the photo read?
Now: 40 km/h
